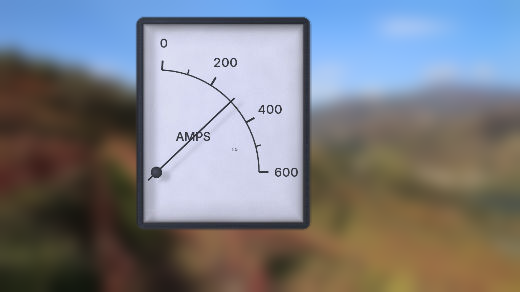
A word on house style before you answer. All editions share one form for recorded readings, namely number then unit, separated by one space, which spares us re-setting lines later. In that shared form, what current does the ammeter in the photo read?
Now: 300 A
